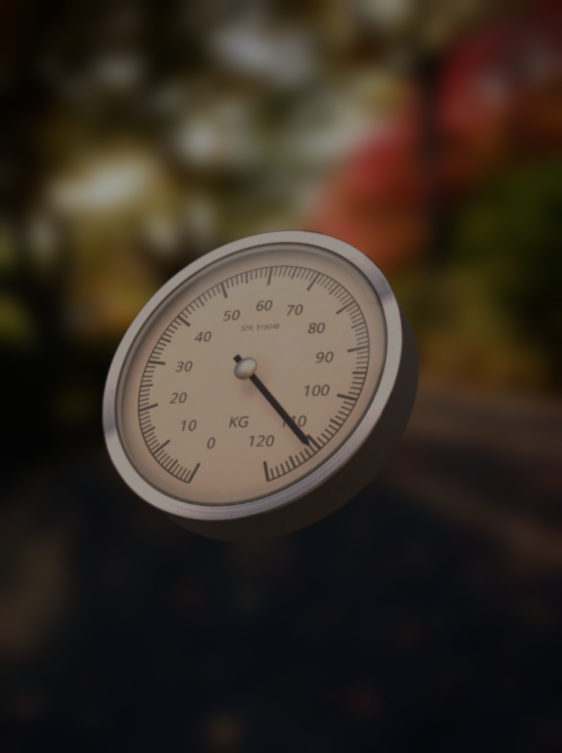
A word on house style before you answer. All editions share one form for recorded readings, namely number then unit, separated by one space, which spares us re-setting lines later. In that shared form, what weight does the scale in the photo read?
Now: 111 kg
